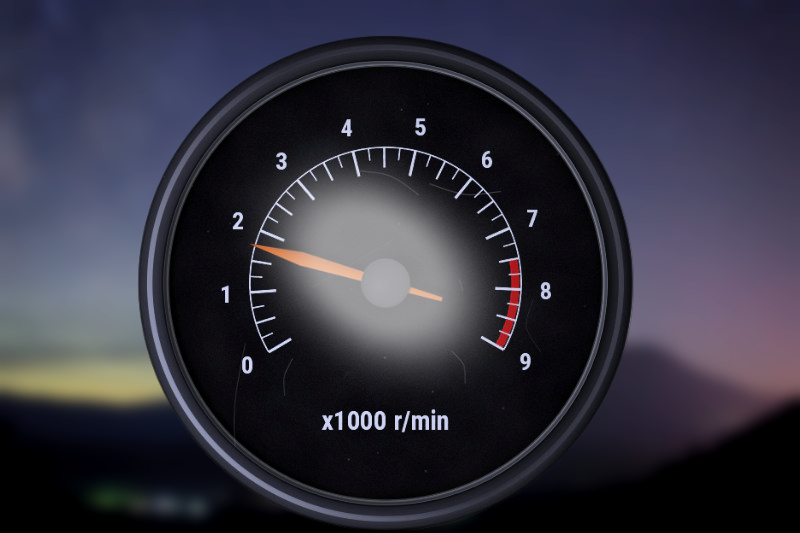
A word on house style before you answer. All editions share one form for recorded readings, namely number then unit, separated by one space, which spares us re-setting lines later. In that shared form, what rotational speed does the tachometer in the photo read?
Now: 1750 rpm
